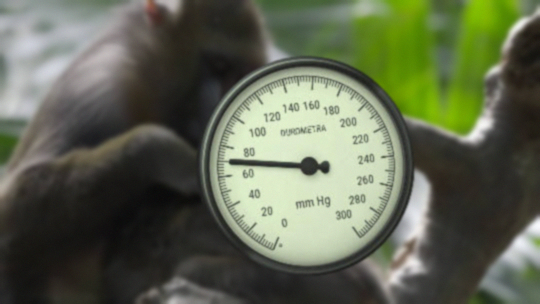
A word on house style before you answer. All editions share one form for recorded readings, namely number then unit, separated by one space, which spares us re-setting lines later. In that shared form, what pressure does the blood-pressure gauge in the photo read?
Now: 70 mmHg
